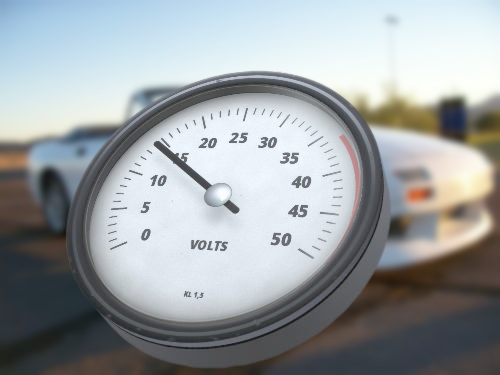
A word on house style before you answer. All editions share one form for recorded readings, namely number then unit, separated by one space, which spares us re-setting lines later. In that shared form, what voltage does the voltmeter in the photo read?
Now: 14 V
